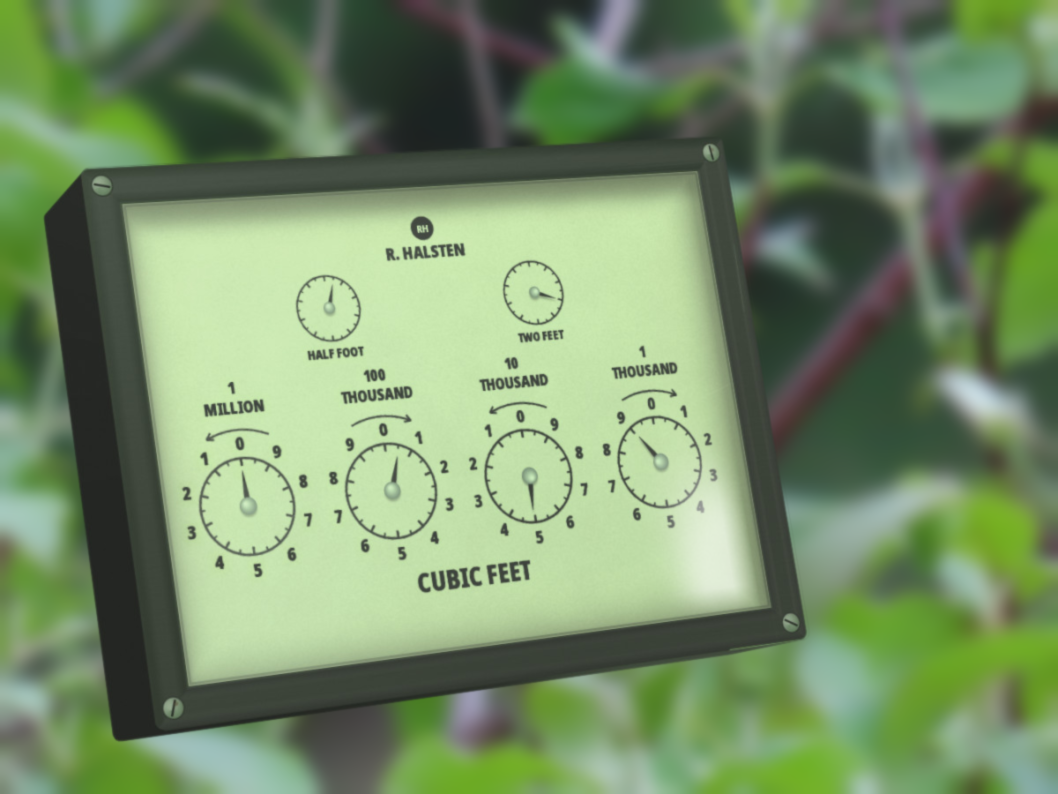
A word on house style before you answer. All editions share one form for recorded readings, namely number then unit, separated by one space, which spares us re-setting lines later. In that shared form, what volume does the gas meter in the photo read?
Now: 4900 ft³
